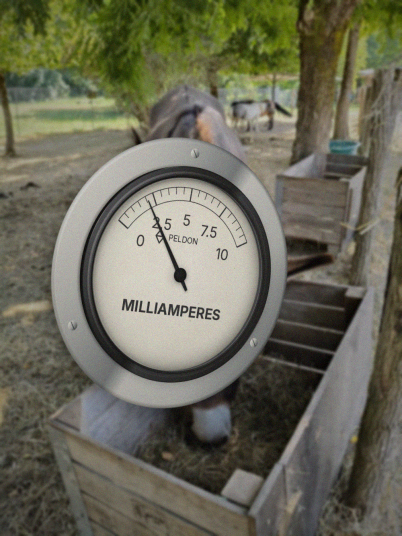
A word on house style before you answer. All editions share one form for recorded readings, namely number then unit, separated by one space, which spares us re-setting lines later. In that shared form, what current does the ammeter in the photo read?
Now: 2 mA
